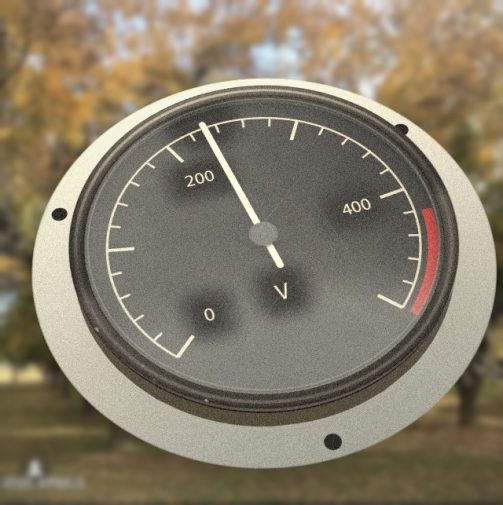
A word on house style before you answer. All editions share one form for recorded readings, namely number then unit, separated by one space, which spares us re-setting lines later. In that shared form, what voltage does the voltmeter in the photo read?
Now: 230 V
